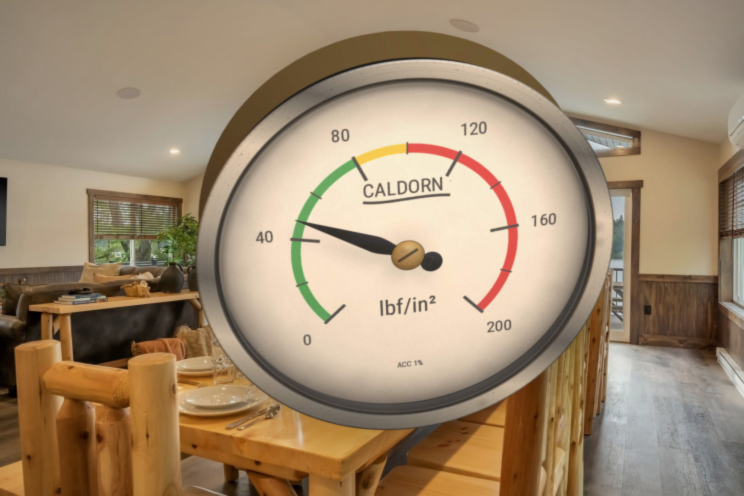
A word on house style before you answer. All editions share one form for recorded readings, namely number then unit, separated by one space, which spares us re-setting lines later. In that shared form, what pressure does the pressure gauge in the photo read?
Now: 50 psi
